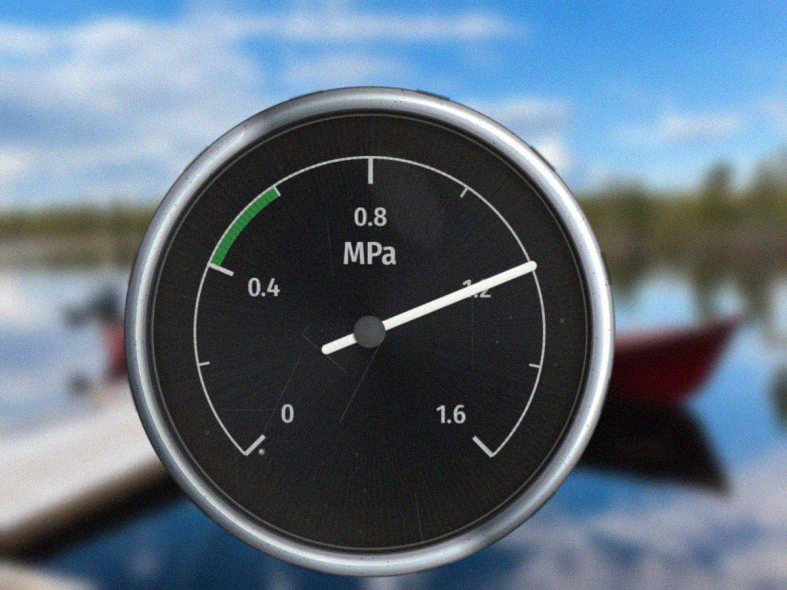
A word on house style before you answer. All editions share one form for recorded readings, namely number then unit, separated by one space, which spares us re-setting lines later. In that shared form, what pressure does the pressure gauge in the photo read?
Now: 1.2 MPa
